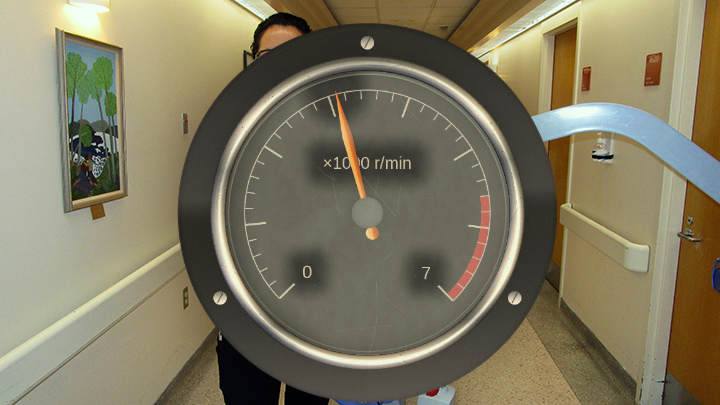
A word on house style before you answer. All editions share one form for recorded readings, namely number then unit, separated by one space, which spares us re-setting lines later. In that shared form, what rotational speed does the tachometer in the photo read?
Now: 3100 rpm
